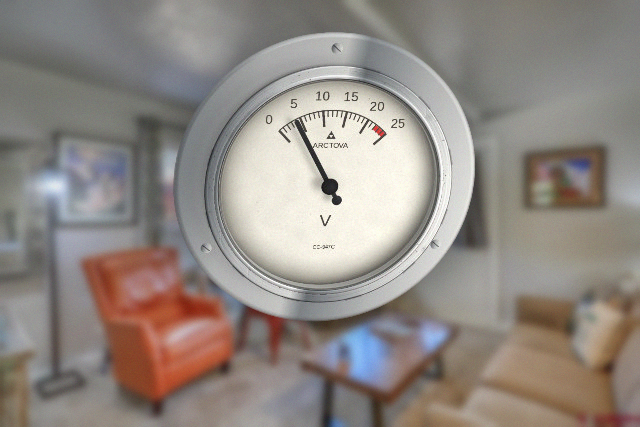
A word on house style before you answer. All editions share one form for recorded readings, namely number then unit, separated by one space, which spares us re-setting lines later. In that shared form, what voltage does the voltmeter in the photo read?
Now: 4 V
